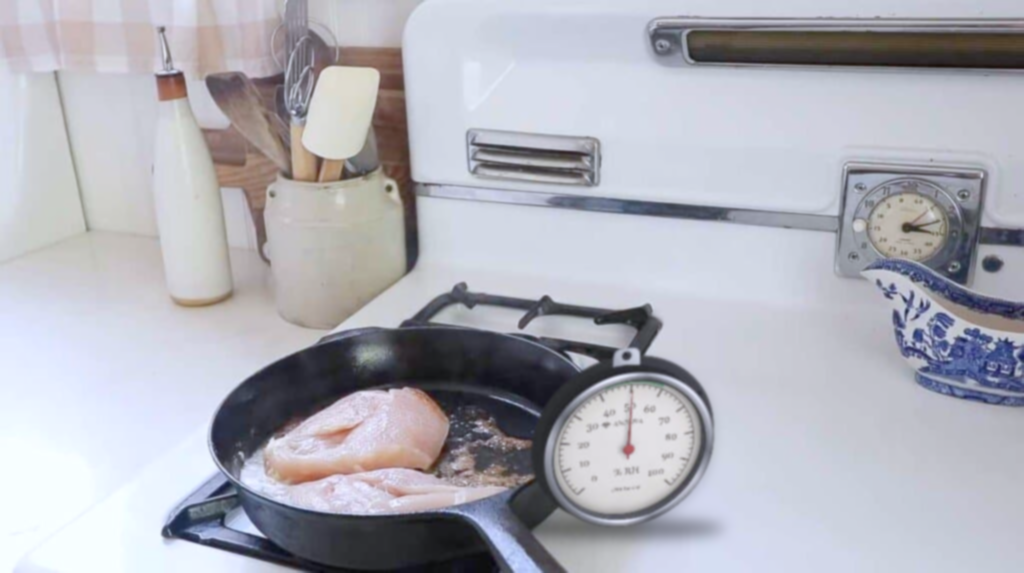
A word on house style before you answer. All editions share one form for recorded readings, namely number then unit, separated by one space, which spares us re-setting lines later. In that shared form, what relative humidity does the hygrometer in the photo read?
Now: 50 %
